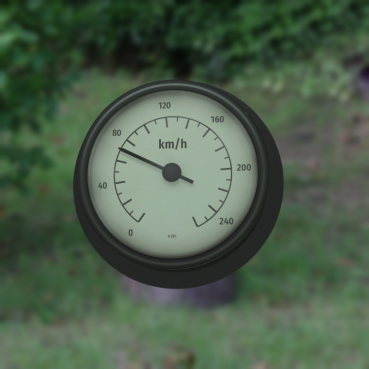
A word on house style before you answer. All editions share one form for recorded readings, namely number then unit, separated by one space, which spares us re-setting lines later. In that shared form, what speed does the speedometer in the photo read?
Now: 70 km/h
